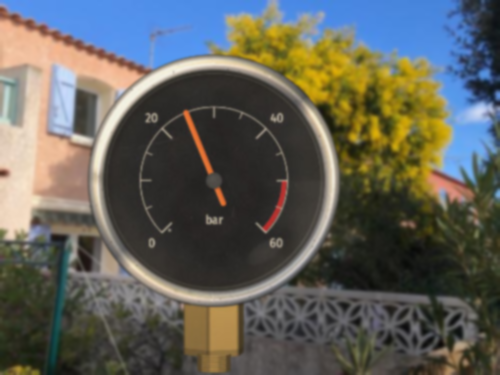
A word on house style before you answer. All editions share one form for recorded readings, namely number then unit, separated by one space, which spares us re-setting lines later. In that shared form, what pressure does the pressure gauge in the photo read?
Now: 25 bar
